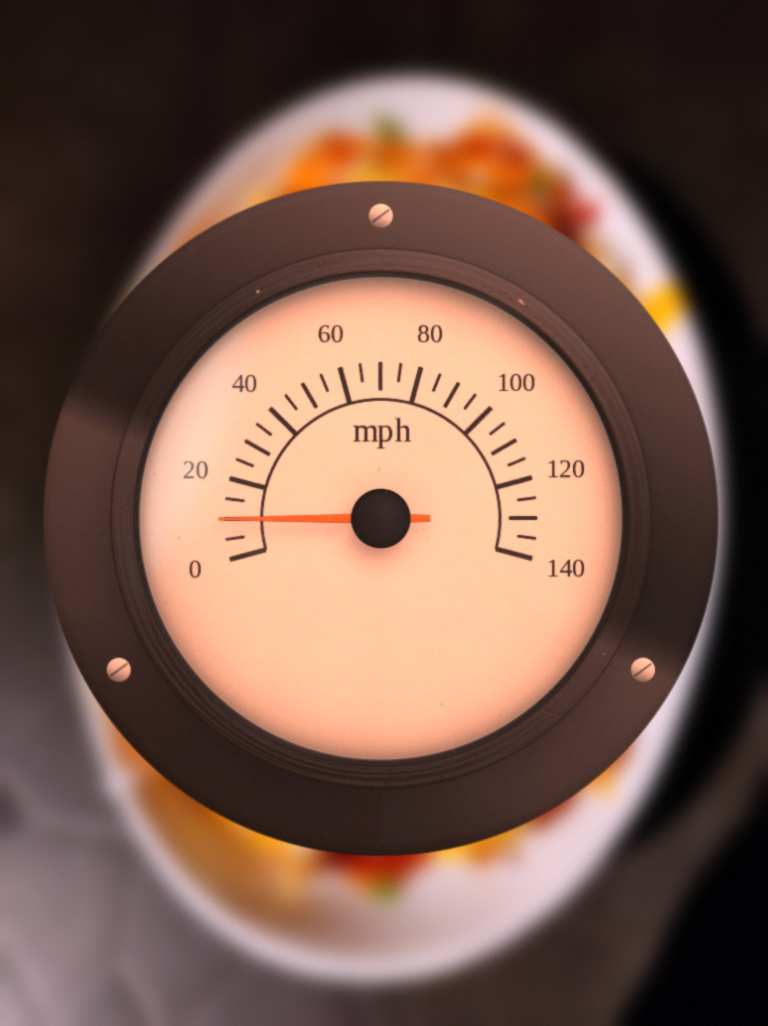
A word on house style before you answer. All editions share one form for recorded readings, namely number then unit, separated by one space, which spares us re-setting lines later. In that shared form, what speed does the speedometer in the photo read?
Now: 10 mph
